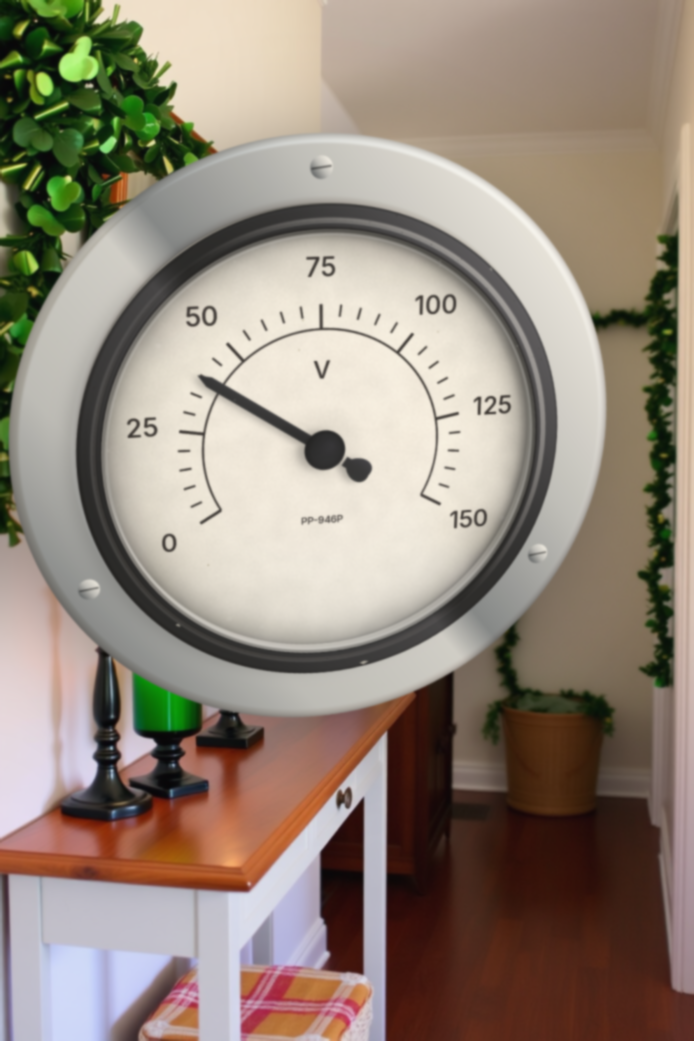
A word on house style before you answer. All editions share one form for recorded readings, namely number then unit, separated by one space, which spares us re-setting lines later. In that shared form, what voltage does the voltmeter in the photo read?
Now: 40 V
